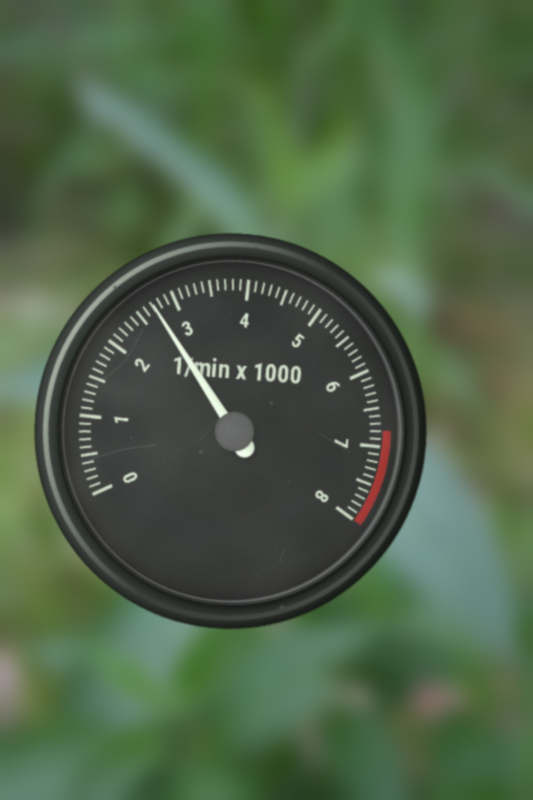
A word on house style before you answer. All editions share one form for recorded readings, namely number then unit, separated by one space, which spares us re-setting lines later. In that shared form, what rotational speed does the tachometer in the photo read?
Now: 2700 rpm
